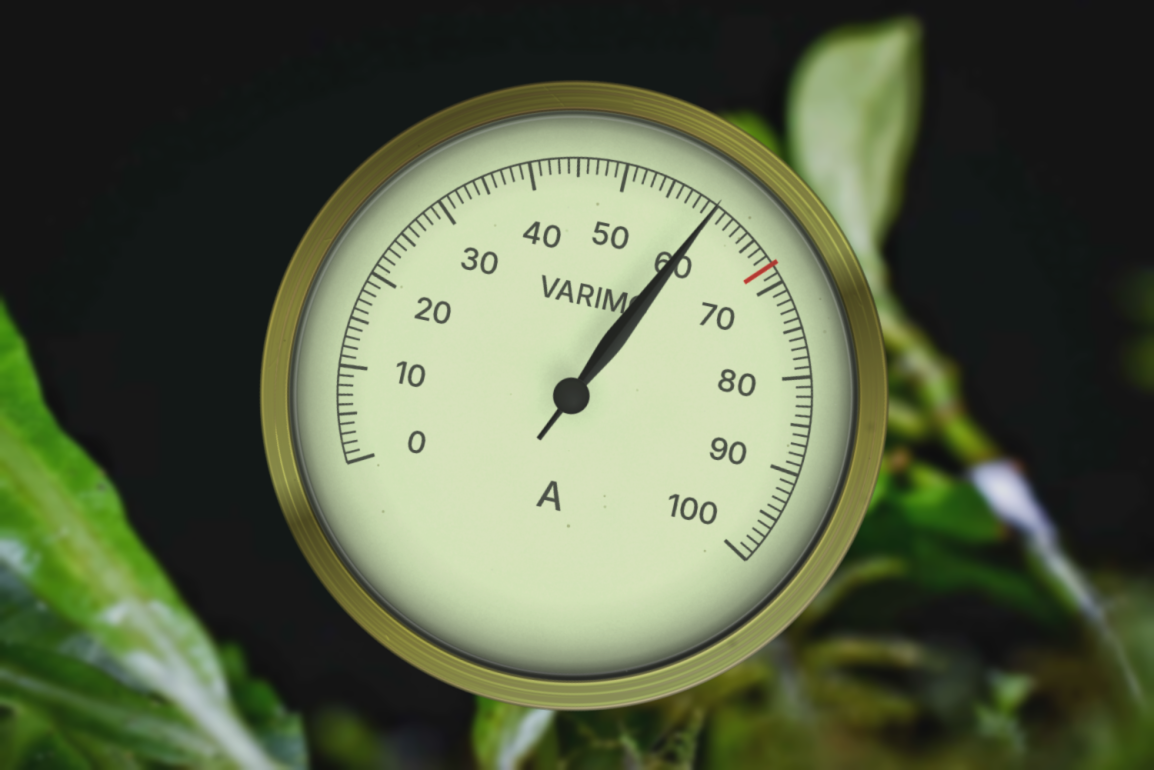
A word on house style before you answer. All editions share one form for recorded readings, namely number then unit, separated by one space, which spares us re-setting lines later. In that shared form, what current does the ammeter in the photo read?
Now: 60 A
